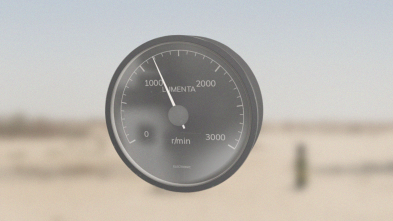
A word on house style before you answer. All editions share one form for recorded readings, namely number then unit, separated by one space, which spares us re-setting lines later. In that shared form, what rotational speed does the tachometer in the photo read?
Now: 1200 rpm
